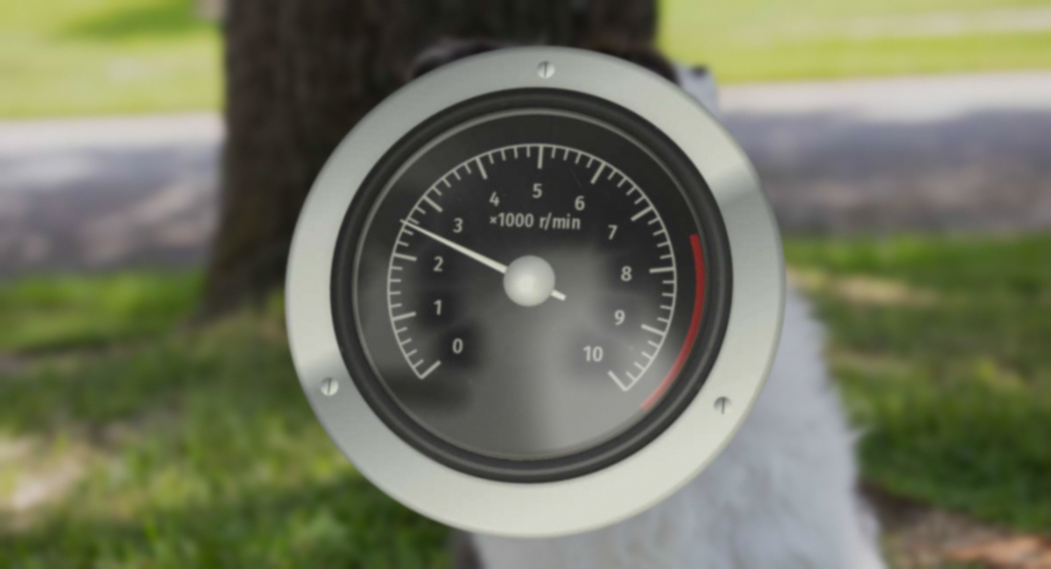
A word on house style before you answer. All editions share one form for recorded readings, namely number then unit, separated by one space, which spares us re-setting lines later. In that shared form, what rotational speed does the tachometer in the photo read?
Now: 2500 rpm
